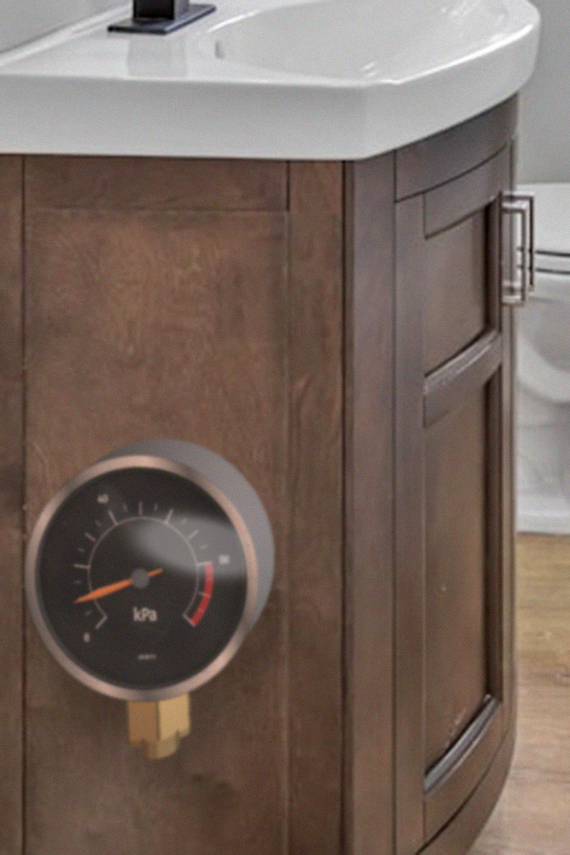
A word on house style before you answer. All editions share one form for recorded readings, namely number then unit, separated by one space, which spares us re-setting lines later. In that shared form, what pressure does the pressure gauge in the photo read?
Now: 10 kPa
